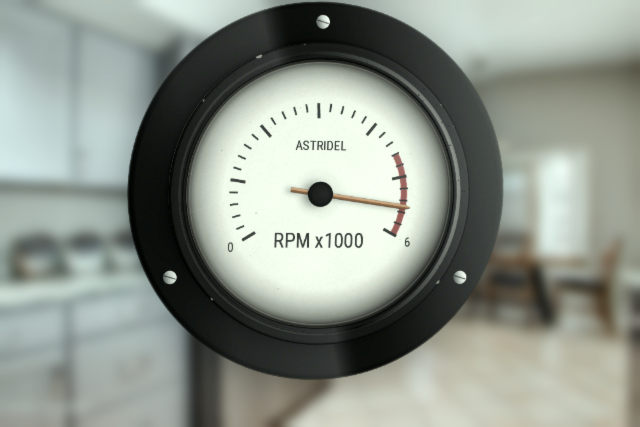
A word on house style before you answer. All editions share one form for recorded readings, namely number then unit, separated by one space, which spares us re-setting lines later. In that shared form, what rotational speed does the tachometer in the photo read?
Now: 5500 rpm
